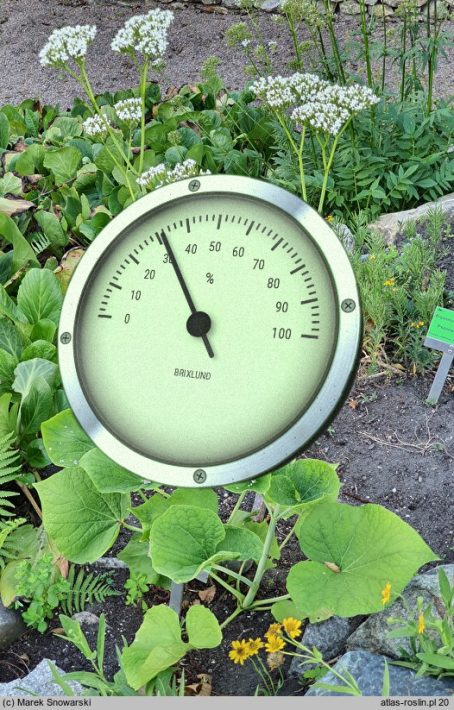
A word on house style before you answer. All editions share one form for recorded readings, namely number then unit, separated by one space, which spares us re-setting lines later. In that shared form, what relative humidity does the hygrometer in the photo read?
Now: 32 %
